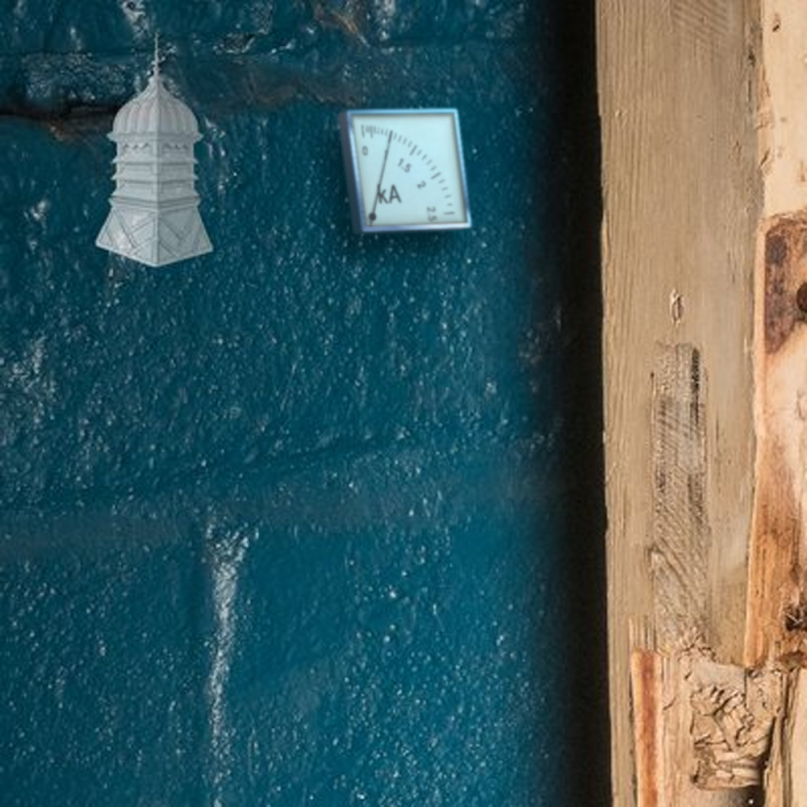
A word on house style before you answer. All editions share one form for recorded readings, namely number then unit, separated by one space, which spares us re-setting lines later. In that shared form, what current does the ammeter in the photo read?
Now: 1 kA
